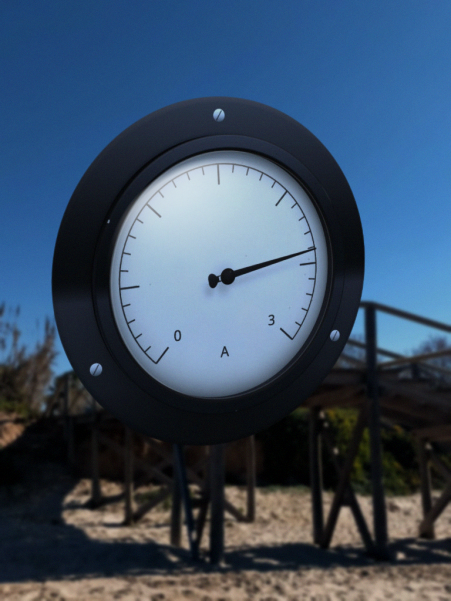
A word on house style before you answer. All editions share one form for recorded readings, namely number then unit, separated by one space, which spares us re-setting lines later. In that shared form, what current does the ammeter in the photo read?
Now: 2.4 A
